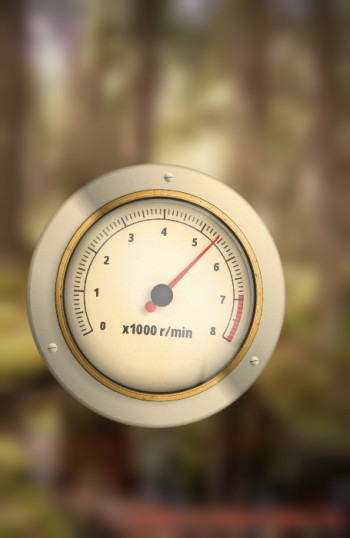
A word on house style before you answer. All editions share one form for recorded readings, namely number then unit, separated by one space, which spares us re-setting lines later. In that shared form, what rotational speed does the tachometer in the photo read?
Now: 5400 rpm
